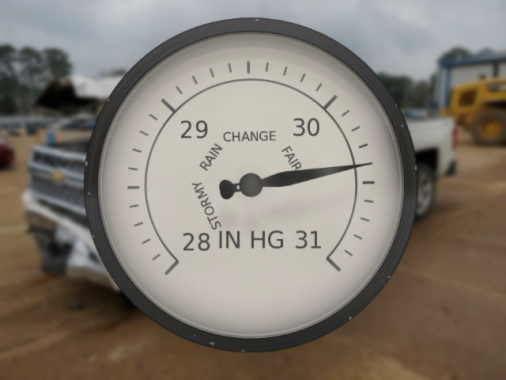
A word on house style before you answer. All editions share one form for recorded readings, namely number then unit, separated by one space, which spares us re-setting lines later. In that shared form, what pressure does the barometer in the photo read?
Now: 30.4 inHg
